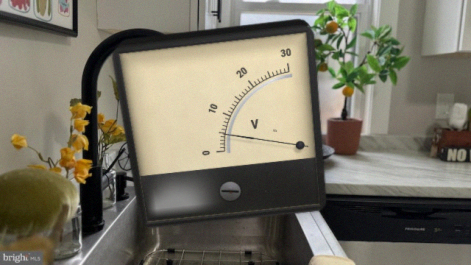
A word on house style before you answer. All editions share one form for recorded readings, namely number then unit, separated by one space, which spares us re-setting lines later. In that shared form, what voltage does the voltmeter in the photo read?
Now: 5 V
